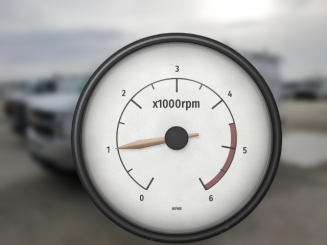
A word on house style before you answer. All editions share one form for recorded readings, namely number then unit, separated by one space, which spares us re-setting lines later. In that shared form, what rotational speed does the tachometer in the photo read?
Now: 1000 rpm
